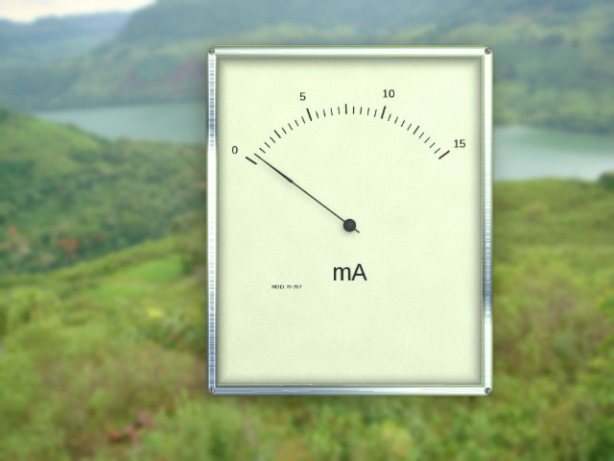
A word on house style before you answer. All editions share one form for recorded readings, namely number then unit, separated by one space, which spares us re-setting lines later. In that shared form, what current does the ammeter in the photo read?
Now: 0.5 mA
